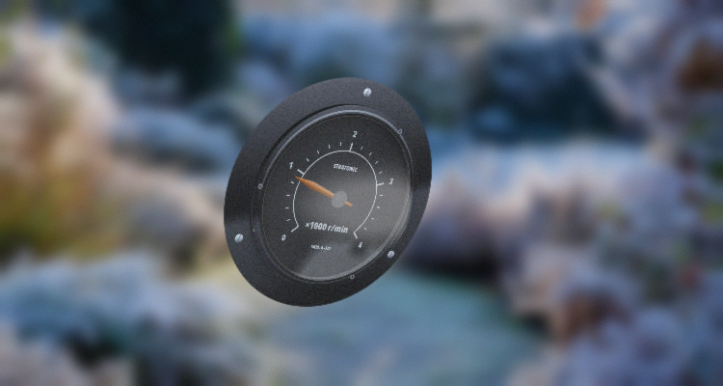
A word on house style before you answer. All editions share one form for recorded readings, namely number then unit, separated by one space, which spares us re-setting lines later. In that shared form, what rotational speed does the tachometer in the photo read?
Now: 900 rpm
